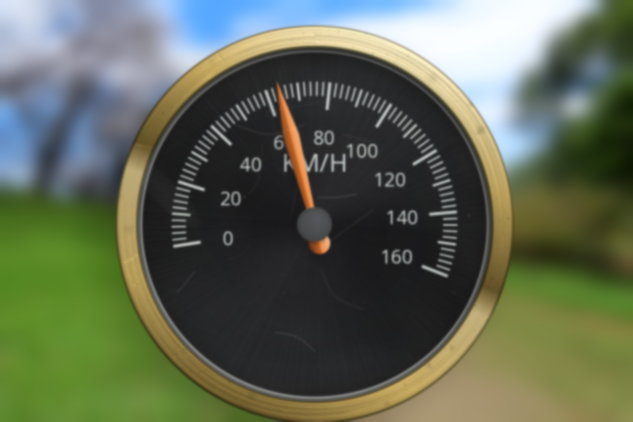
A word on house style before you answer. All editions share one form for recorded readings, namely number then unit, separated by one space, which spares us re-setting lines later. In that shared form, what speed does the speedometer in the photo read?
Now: 64 km/h
